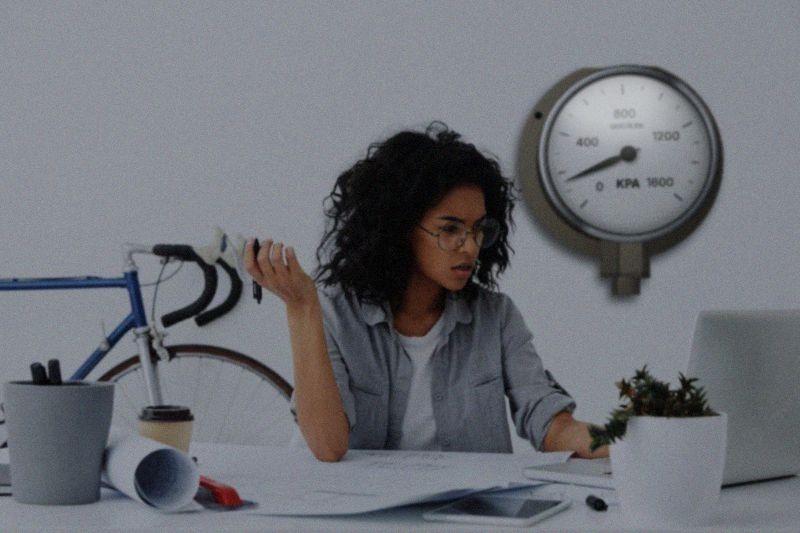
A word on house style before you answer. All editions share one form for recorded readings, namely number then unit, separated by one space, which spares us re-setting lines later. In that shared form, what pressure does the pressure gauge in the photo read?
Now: 150 kPa
